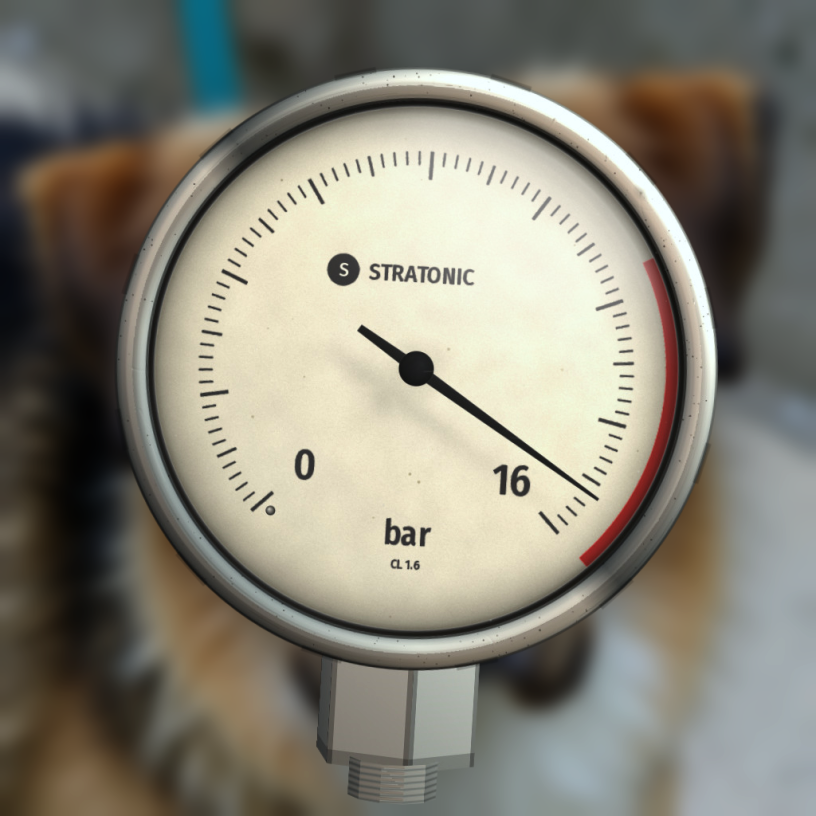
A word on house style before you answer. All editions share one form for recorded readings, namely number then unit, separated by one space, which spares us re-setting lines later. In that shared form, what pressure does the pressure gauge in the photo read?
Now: 15.2 bar
